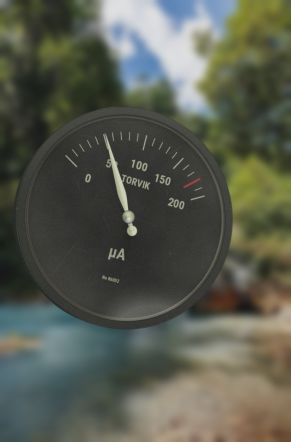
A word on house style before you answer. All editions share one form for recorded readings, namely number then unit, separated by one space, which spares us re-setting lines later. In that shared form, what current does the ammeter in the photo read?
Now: 50 µA
